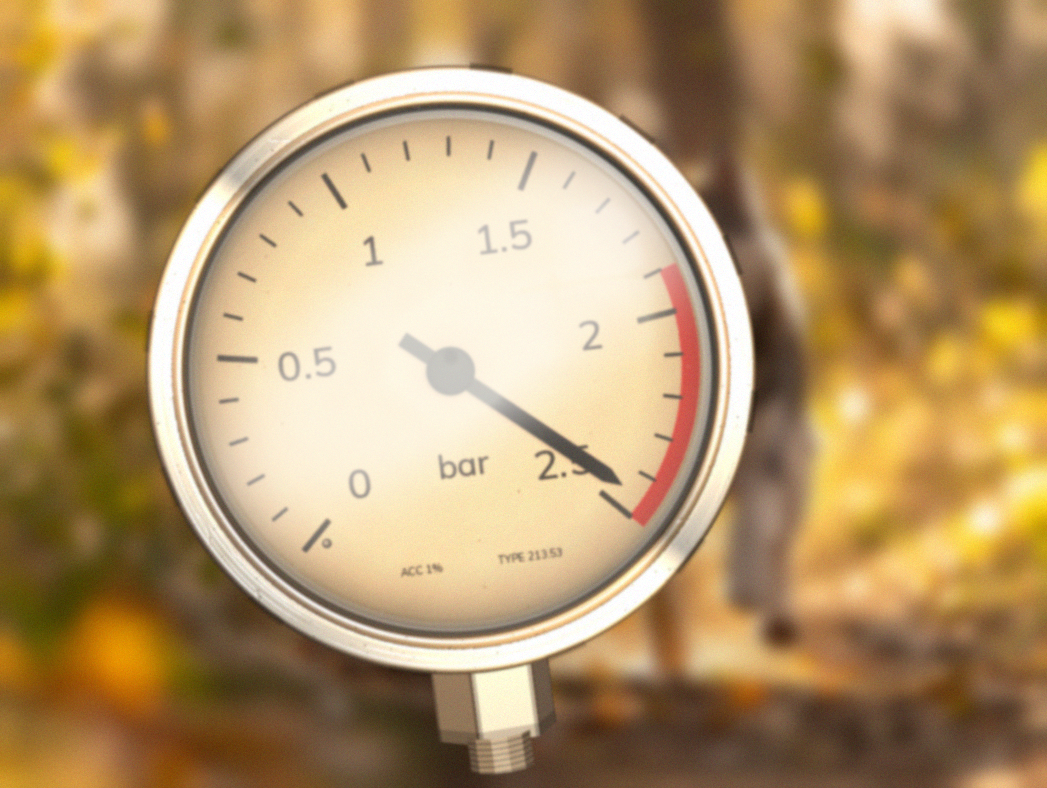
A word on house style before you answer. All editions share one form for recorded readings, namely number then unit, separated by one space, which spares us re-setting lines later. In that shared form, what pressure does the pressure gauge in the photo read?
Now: 2.45 bar
